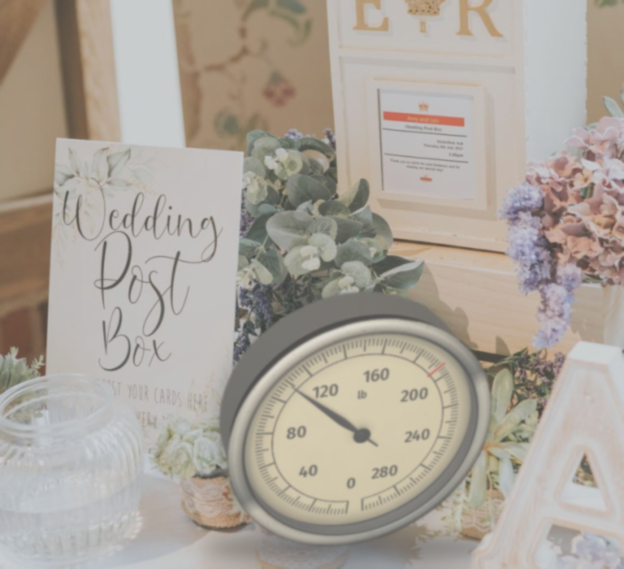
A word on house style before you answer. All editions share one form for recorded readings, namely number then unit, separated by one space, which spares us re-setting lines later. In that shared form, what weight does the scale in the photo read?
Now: 110 lb
